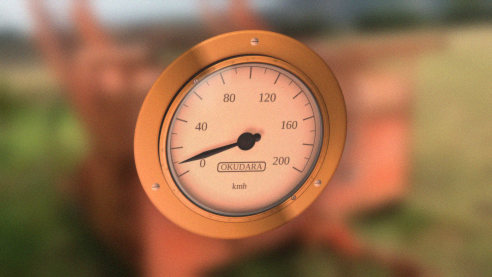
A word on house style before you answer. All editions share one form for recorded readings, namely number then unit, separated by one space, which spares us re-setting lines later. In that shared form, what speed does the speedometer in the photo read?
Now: 10 km/h
